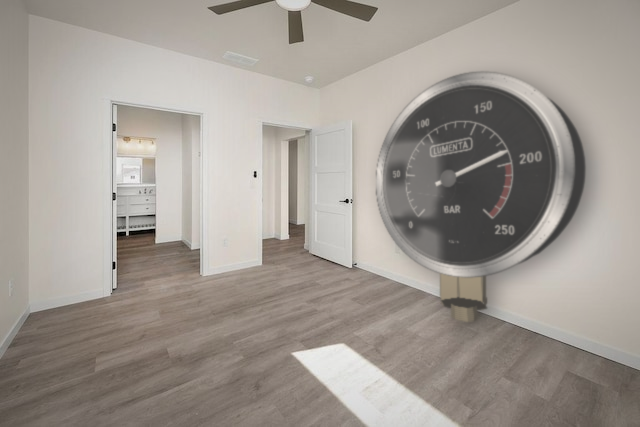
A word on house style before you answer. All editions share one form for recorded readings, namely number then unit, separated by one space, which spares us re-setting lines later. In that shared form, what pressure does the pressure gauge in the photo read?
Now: 190 bar
